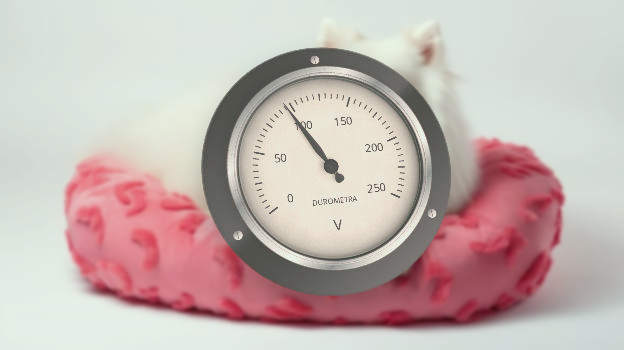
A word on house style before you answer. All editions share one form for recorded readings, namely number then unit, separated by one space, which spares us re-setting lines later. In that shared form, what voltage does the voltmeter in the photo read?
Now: 95 V
